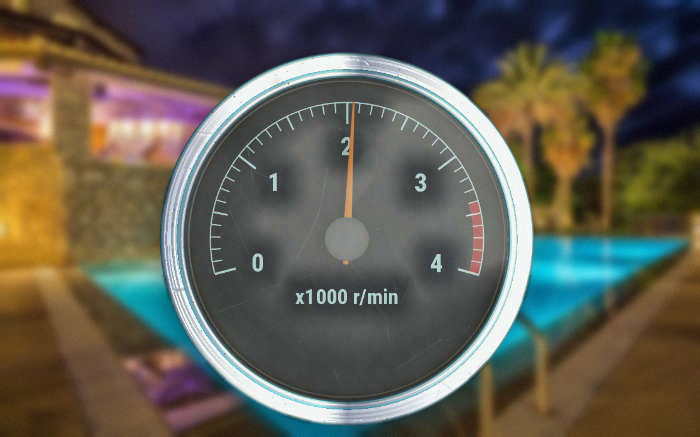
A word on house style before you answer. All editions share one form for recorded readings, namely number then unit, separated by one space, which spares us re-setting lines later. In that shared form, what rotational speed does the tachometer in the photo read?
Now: 2050 rpm
